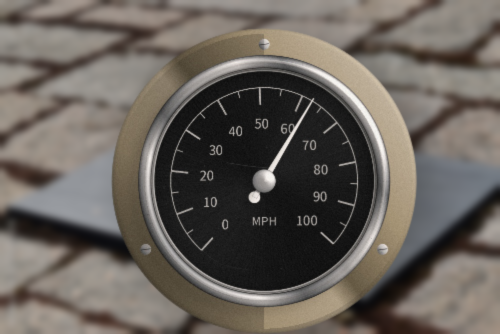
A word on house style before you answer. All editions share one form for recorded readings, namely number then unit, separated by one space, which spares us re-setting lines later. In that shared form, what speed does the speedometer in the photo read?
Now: 62.5 mph
